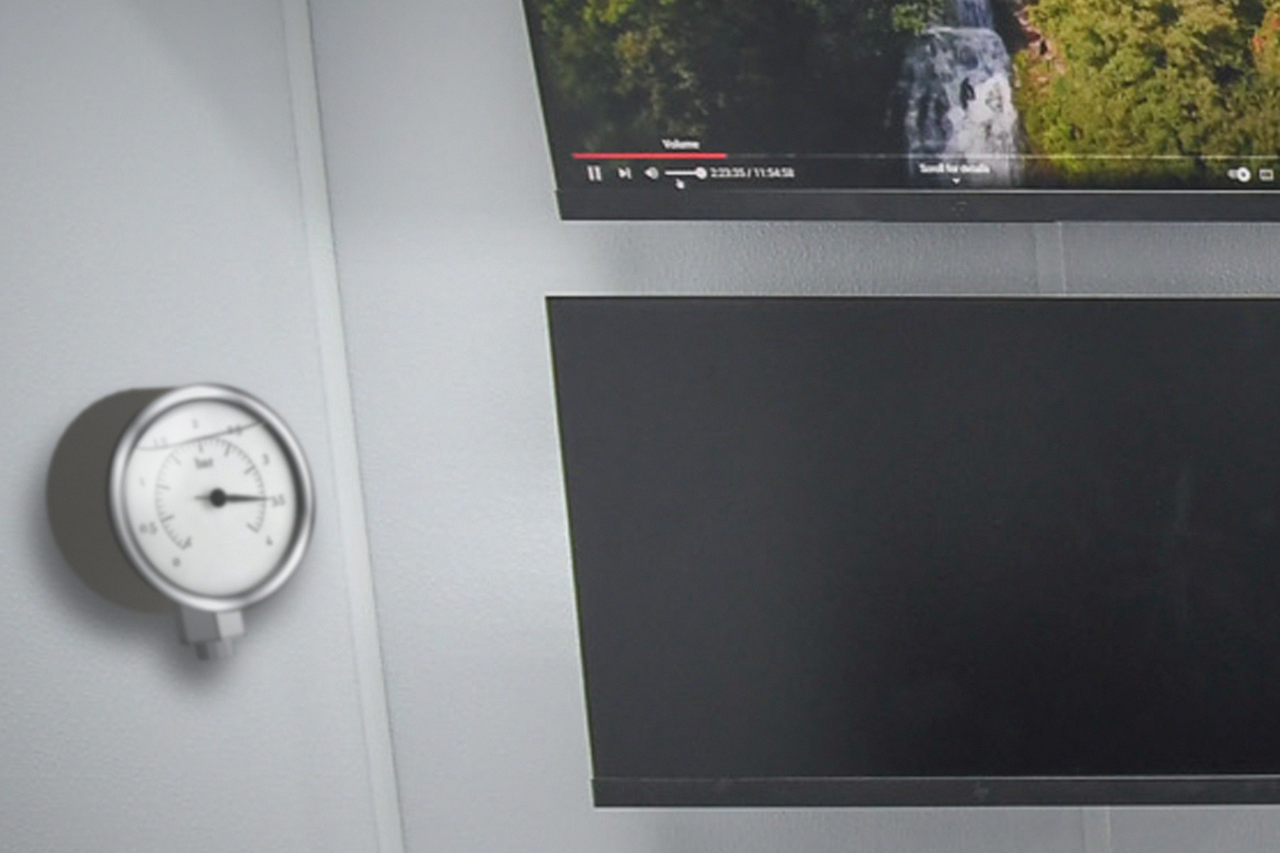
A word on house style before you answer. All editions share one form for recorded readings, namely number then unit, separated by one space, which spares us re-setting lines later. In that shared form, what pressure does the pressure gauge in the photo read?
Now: 3.5 bar
